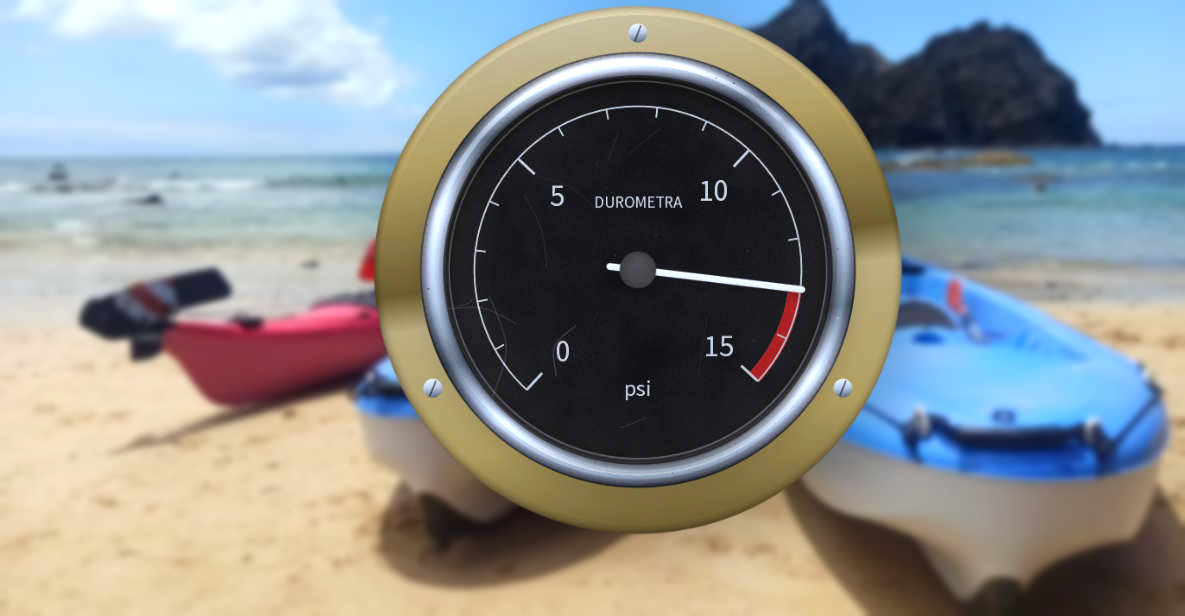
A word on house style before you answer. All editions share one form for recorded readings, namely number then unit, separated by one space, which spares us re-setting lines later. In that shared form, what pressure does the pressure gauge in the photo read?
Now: 13 psi
